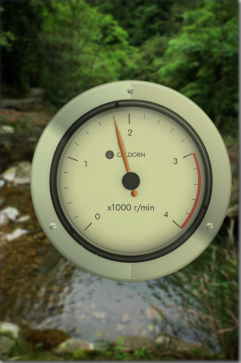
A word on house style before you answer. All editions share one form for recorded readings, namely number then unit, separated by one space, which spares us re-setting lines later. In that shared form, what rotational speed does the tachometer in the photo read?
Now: 1800 rpm
